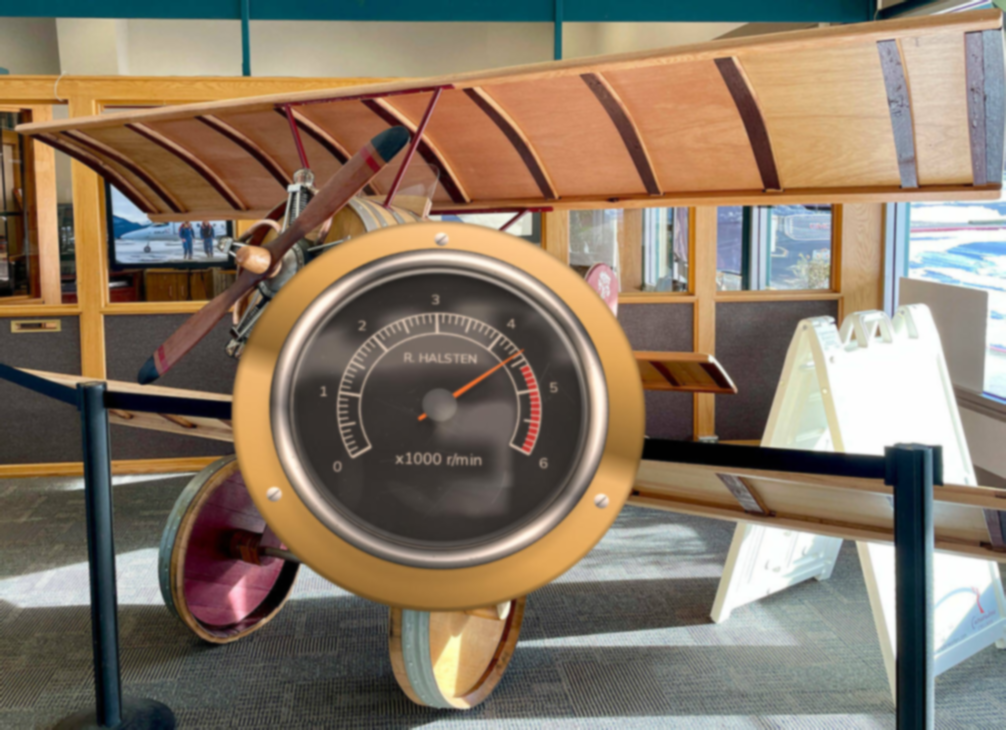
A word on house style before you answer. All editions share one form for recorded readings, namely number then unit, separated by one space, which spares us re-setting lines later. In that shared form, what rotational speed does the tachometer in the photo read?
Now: 4400 rpm
